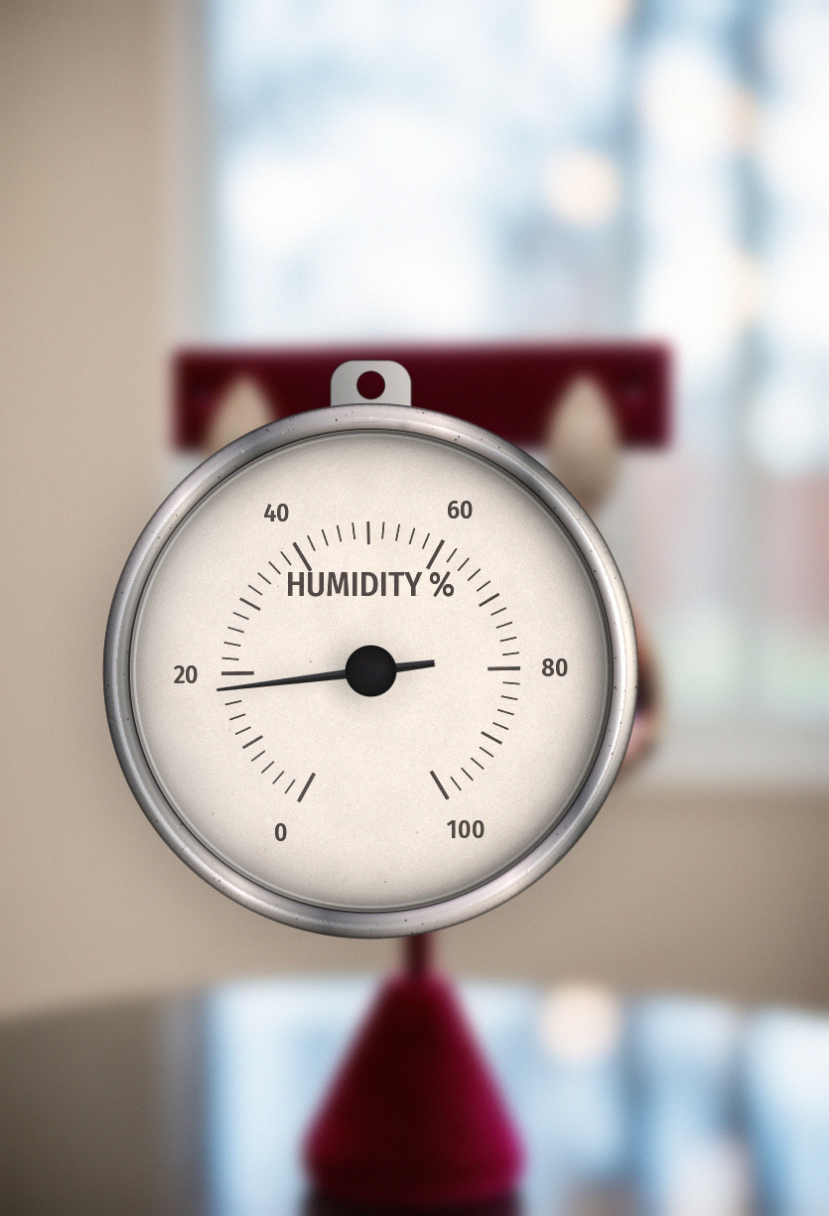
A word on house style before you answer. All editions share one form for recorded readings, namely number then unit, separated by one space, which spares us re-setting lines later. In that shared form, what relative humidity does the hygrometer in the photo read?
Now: 18 %
